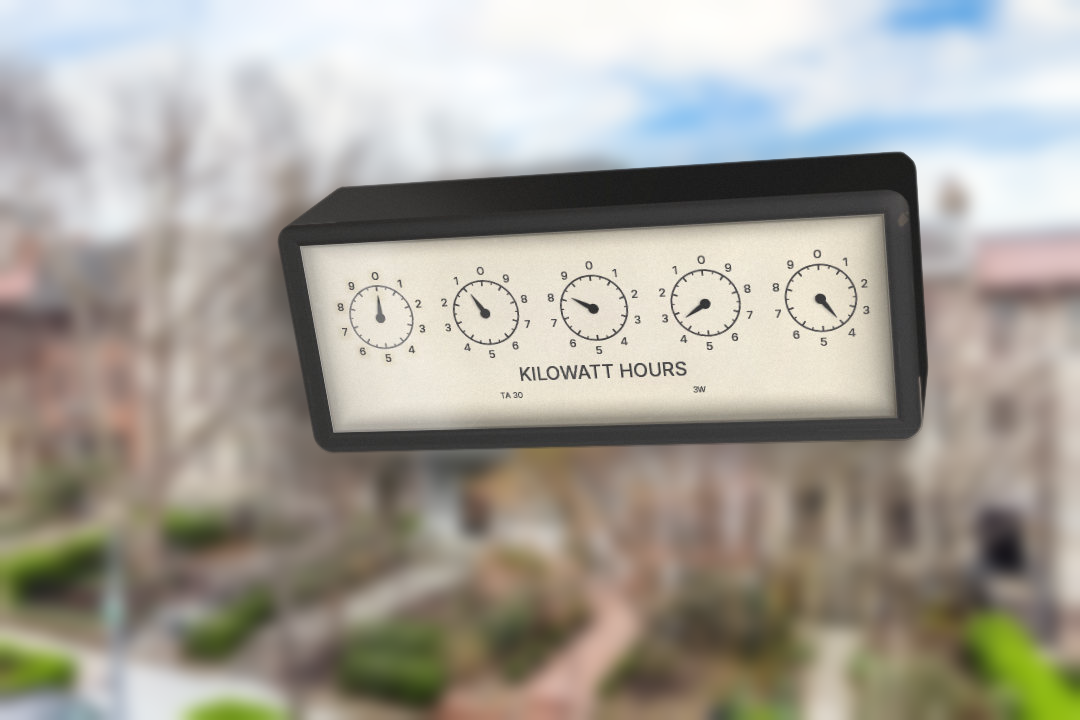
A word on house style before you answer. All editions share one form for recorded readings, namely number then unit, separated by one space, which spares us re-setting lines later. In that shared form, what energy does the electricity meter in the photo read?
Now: 834 kWh
